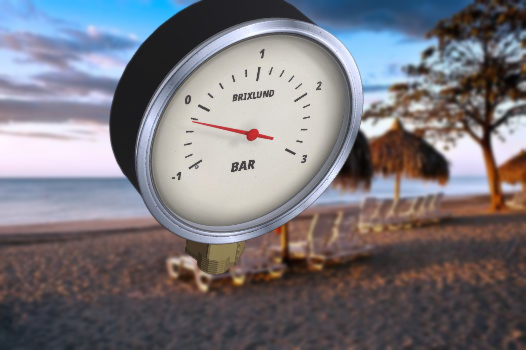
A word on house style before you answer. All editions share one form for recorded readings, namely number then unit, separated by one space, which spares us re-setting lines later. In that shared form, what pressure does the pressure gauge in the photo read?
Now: -0.2 bar
